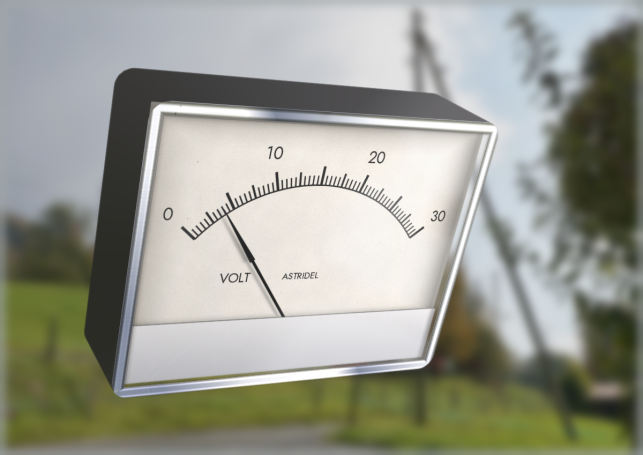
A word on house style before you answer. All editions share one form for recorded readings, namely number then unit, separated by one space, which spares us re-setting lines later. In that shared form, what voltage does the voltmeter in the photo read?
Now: 4 V
